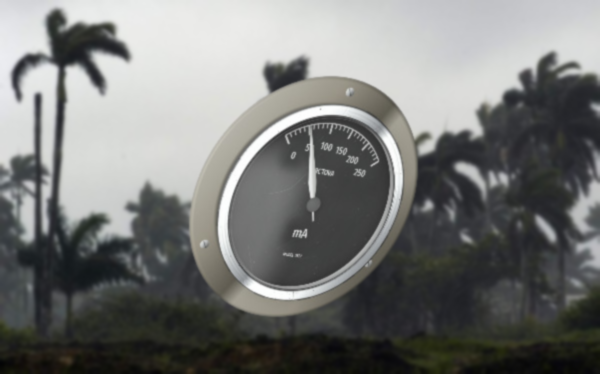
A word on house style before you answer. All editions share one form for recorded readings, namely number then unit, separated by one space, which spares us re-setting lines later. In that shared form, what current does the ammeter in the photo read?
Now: 50 mA
